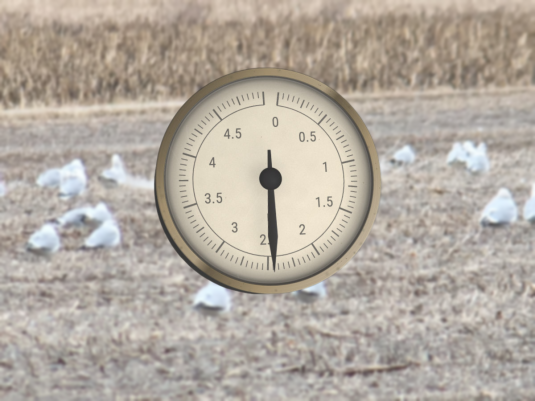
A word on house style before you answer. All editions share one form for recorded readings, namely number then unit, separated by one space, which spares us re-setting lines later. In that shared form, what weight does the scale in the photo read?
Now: 2.45 kg
